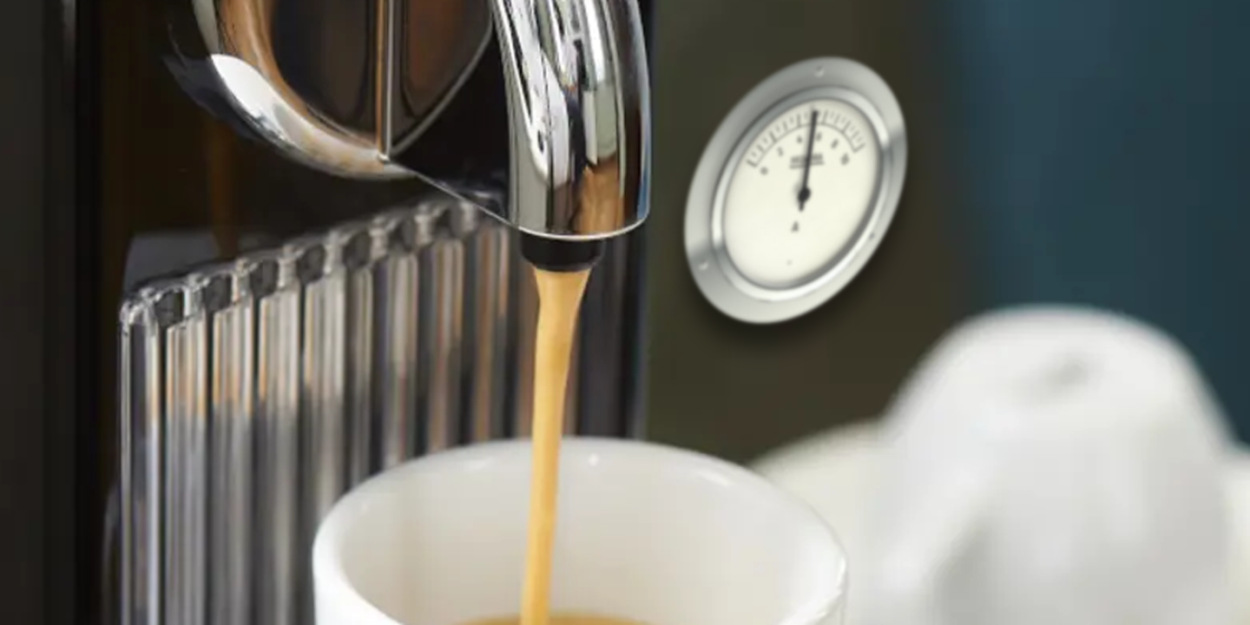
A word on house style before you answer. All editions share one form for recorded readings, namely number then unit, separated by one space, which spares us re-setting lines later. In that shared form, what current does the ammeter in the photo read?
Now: 5 A
